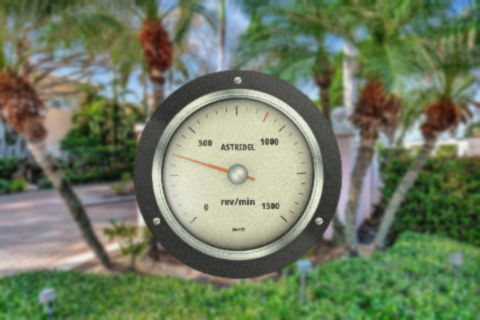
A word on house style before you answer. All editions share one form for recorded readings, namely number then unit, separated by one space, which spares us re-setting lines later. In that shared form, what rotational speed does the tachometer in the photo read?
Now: 350 rpm
